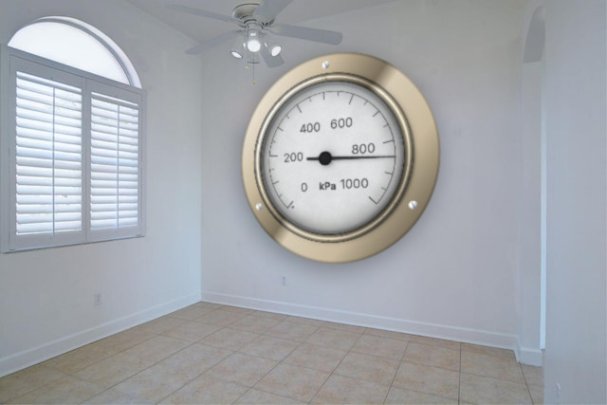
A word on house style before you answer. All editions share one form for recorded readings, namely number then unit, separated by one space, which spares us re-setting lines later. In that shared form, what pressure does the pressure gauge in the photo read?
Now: 850 kPa
